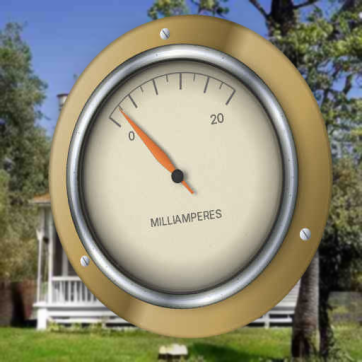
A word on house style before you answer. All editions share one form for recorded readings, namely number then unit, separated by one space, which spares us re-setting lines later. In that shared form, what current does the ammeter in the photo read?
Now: 2 mA
